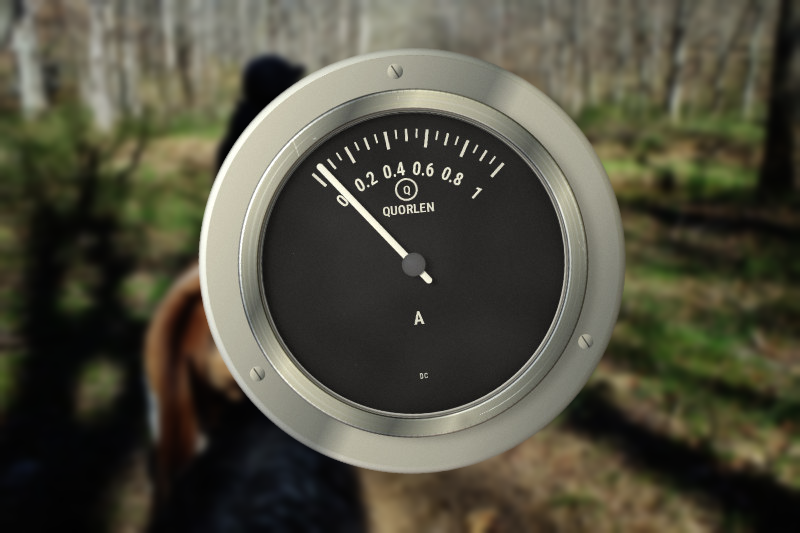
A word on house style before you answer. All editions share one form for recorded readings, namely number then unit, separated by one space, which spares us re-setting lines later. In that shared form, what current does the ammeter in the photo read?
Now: 0.05 A
